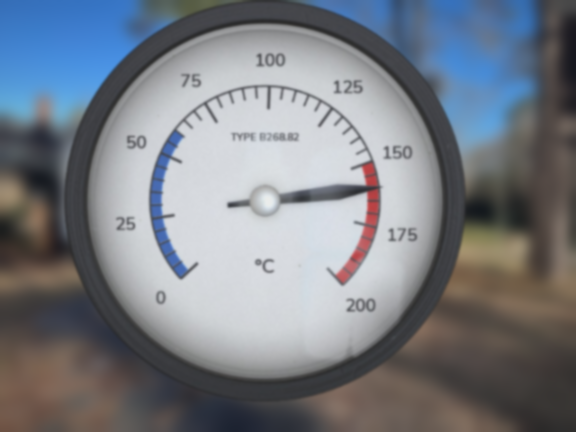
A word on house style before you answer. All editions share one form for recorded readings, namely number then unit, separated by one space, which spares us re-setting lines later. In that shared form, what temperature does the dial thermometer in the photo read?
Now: 160 °C
